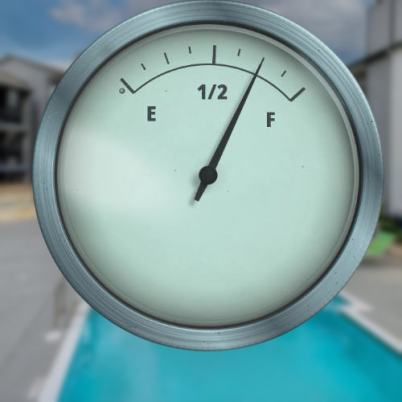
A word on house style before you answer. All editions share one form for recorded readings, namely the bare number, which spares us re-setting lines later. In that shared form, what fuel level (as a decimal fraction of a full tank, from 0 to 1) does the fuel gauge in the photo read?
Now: 0.75
